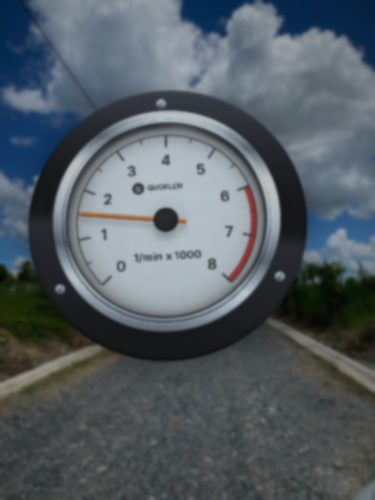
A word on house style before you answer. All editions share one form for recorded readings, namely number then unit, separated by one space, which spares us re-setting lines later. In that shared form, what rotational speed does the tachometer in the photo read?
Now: 1500 rpm
